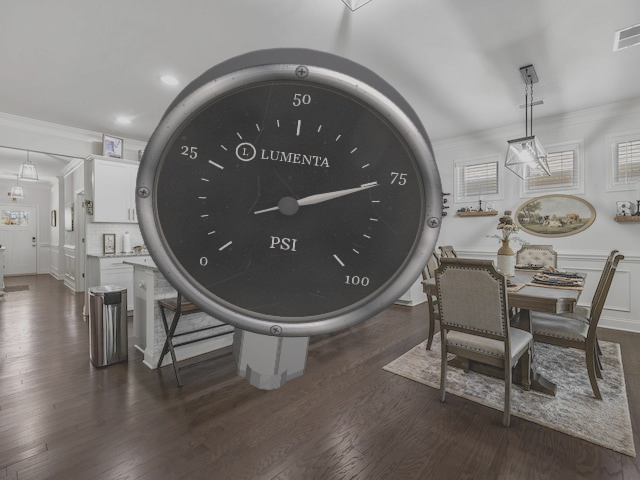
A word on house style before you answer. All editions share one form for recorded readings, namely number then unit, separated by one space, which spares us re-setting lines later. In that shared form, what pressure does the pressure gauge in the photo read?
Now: 75 psi
